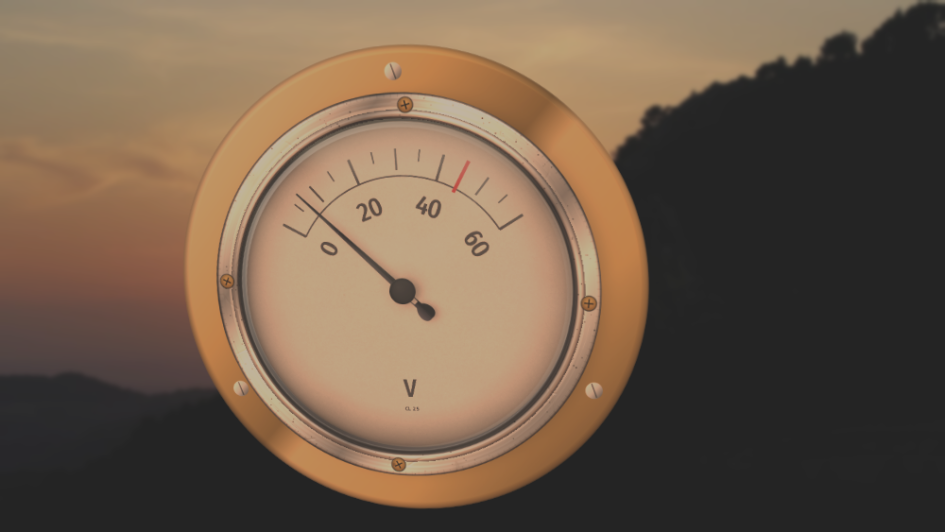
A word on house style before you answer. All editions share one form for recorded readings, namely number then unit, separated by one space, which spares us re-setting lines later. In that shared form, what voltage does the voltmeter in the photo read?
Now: 7.5 V
